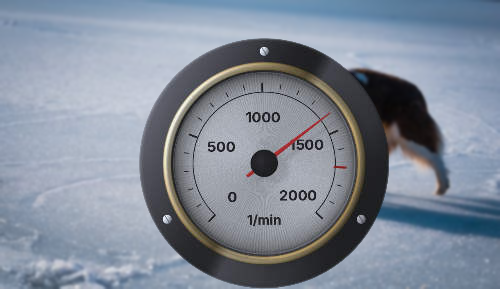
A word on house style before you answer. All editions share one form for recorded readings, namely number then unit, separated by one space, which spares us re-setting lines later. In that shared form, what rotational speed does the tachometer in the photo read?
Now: 1400 rpm
